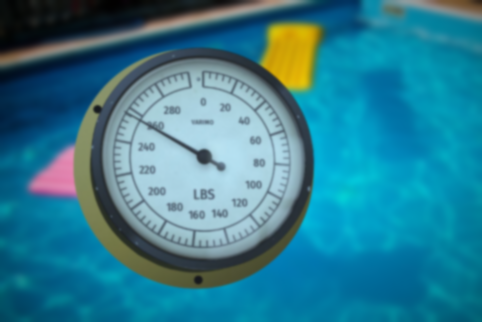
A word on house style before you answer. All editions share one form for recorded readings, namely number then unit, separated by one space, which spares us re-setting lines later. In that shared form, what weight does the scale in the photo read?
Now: 256 lb
